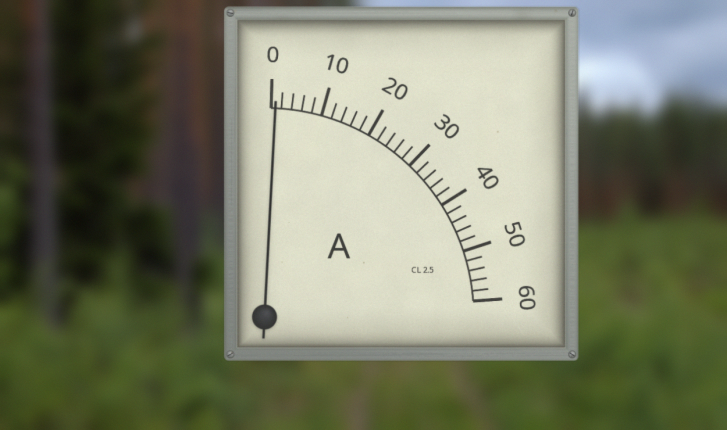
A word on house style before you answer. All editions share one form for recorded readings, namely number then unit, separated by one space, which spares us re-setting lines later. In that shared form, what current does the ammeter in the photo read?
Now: 1 A
